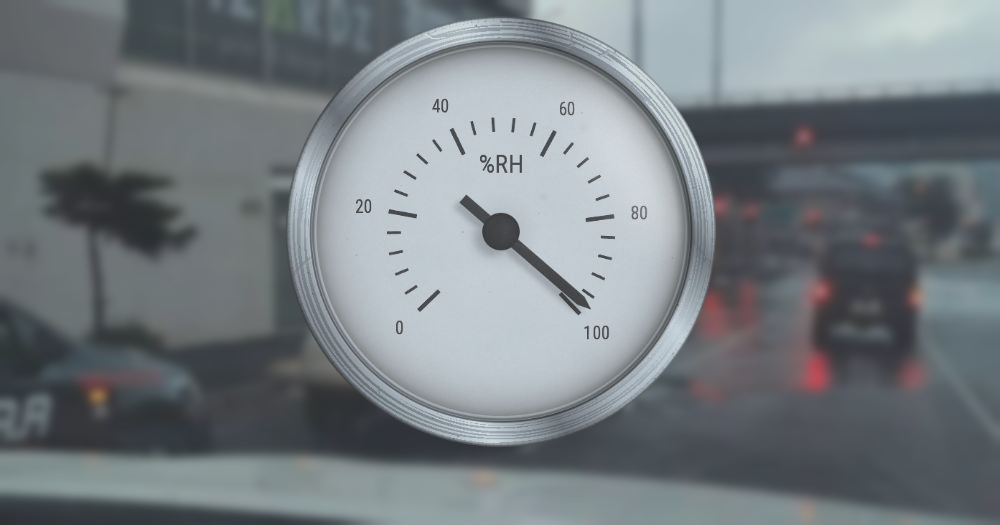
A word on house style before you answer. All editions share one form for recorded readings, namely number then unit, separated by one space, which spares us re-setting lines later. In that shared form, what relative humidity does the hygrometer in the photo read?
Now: 98 %
